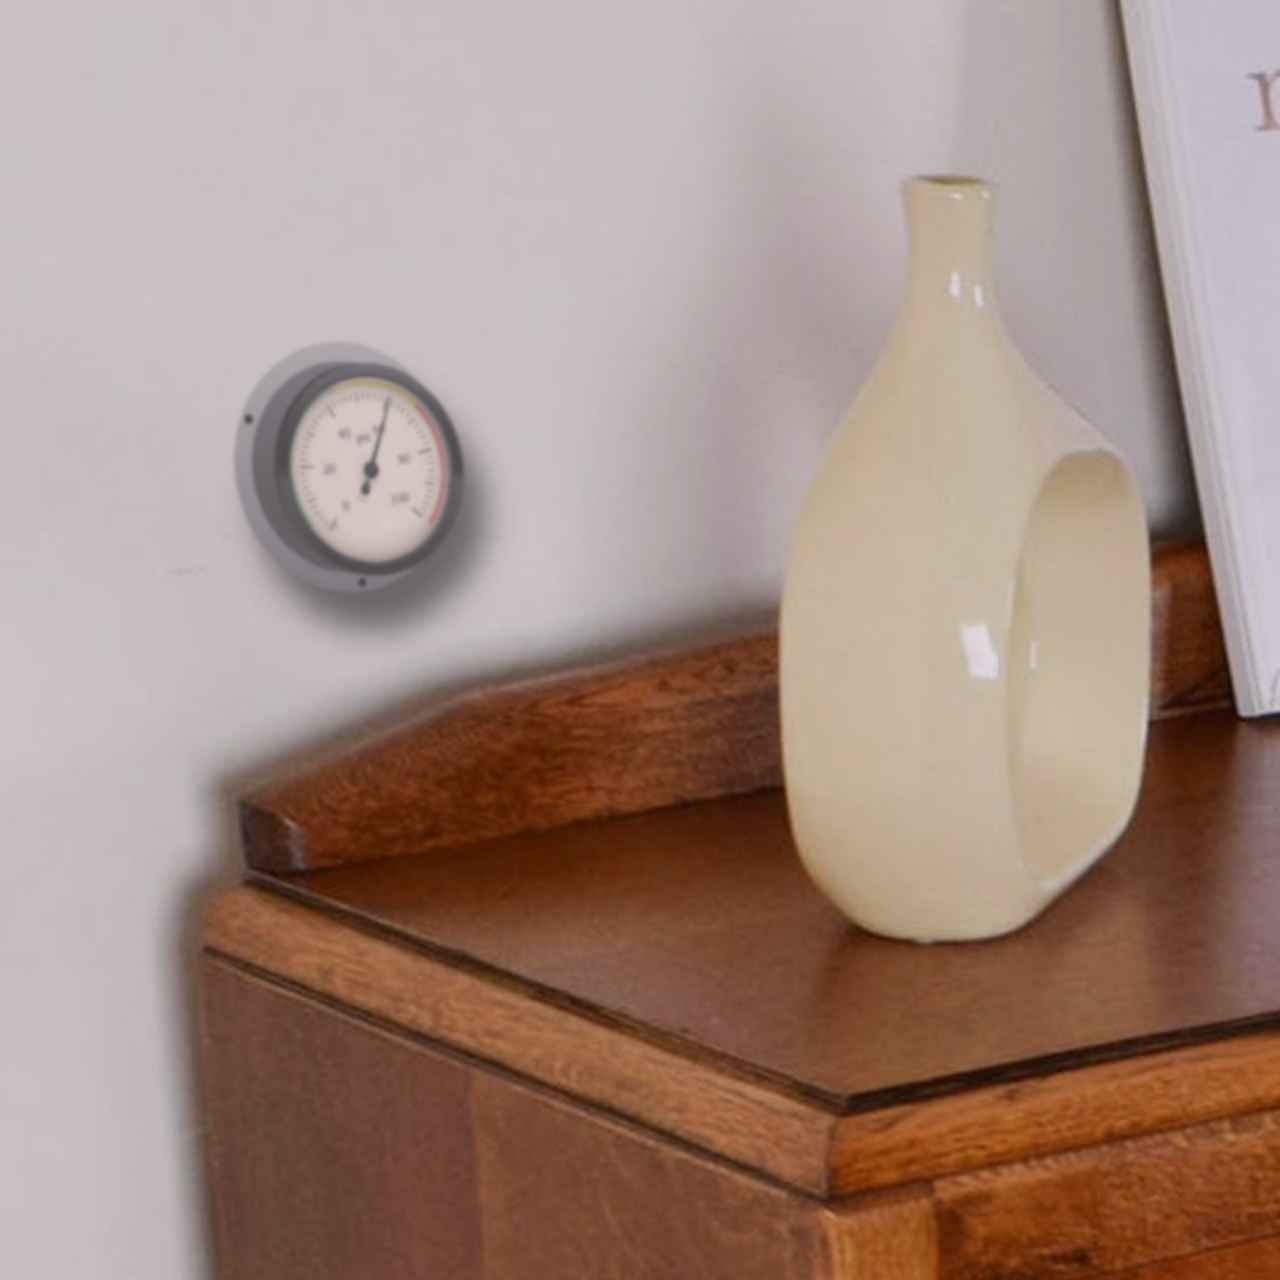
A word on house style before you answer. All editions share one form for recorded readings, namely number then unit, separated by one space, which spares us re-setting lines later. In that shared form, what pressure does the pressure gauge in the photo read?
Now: 60 psi
